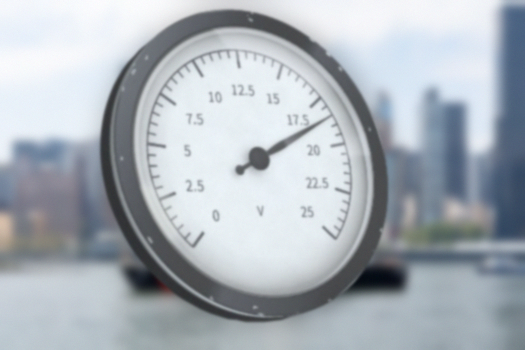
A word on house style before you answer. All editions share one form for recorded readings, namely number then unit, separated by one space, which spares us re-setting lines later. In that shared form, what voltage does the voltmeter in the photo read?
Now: 18.5 V
